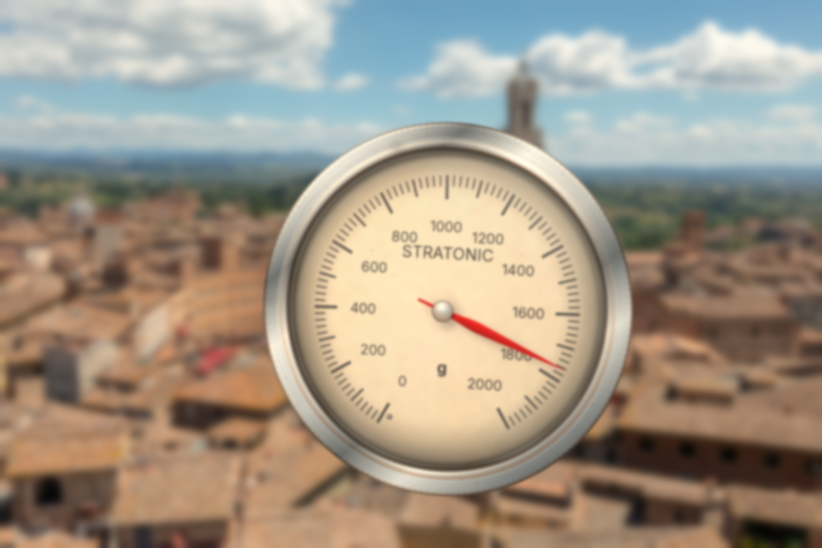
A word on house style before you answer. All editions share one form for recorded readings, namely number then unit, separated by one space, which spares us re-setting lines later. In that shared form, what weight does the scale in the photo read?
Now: 1760 g
